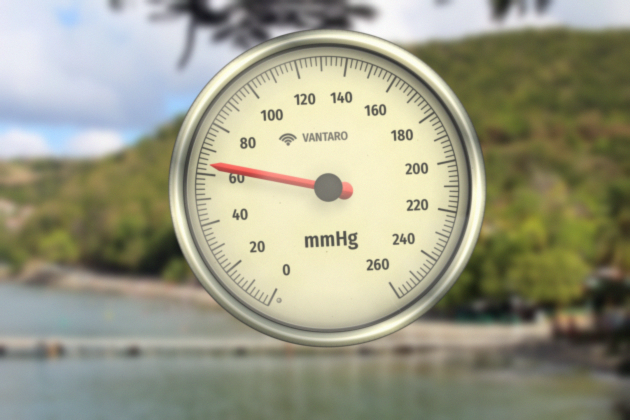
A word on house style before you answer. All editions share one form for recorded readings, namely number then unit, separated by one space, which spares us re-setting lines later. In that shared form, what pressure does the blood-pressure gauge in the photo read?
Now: 64 mmHg
